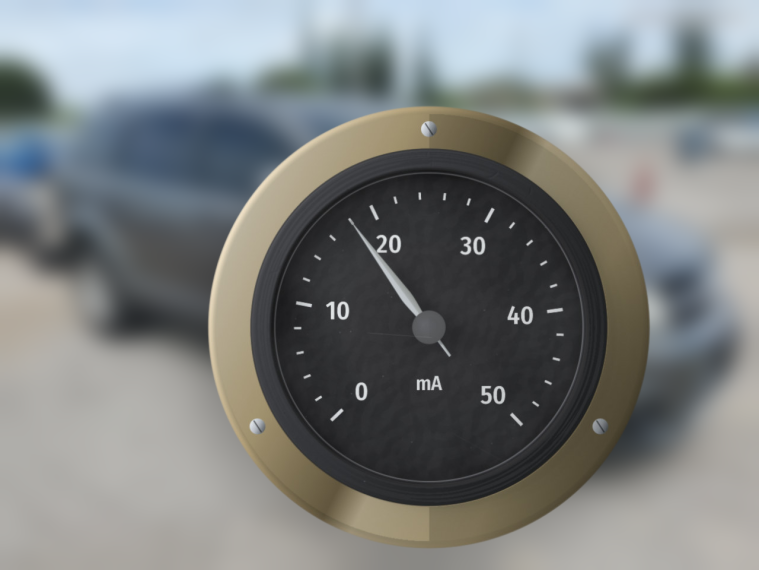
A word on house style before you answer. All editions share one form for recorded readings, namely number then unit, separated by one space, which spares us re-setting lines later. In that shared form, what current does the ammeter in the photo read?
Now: 18 mA
